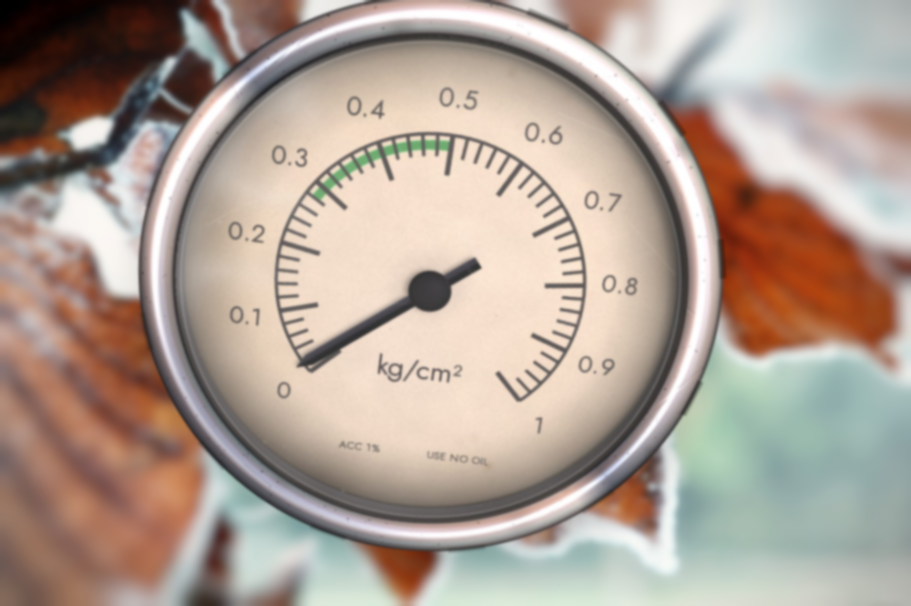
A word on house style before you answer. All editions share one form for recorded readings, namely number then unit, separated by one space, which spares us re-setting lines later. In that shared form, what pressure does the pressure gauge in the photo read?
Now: 0.02 kg/cm²
